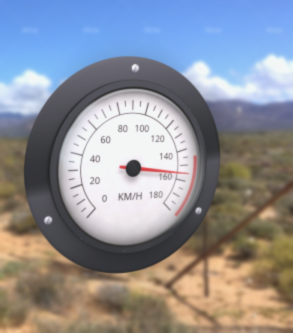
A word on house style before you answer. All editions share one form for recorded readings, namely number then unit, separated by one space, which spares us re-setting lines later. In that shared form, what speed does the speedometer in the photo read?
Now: 155 km/h
